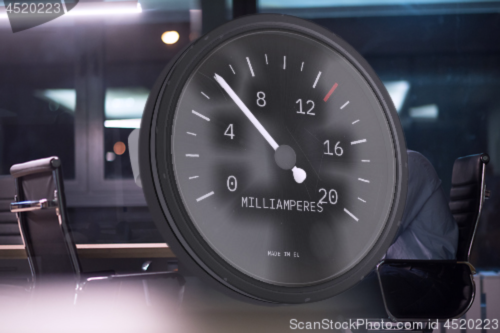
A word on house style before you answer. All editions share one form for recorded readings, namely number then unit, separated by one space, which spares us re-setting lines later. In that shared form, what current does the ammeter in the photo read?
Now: 6 mA
